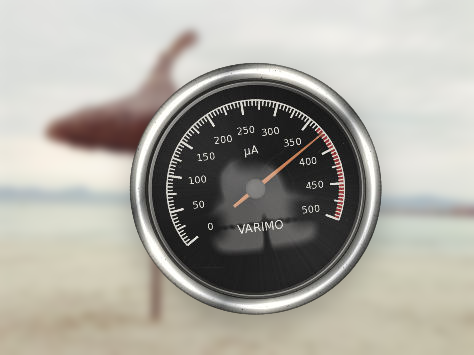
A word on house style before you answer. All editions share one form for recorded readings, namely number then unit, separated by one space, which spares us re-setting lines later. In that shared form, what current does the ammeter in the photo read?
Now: 375 µA
